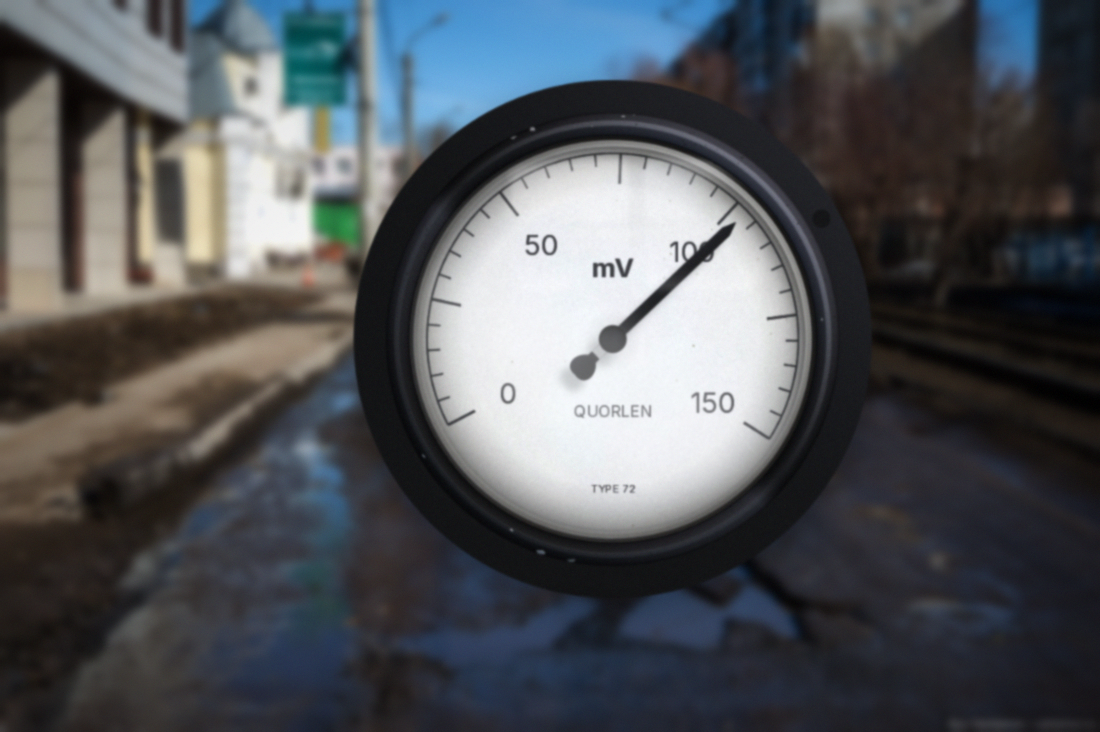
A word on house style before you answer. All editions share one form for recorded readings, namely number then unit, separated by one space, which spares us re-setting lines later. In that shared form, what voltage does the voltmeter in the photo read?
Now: 102.5 mV
